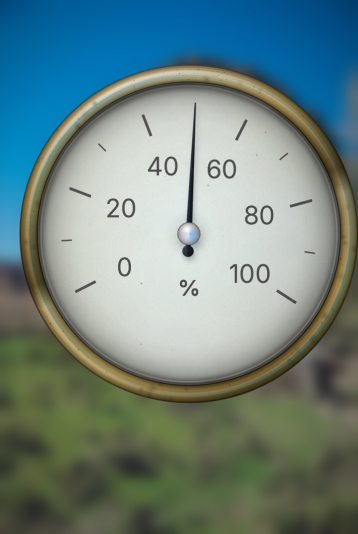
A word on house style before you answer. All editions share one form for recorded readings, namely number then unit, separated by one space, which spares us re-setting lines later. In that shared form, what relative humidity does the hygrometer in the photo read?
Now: 50 %
